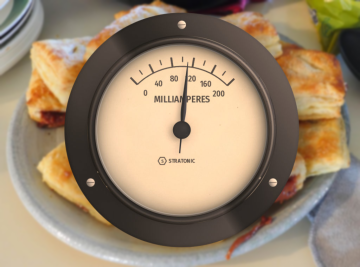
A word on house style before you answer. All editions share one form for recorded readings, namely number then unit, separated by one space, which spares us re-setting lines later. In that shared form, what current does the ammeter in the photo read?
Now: 110 mA
